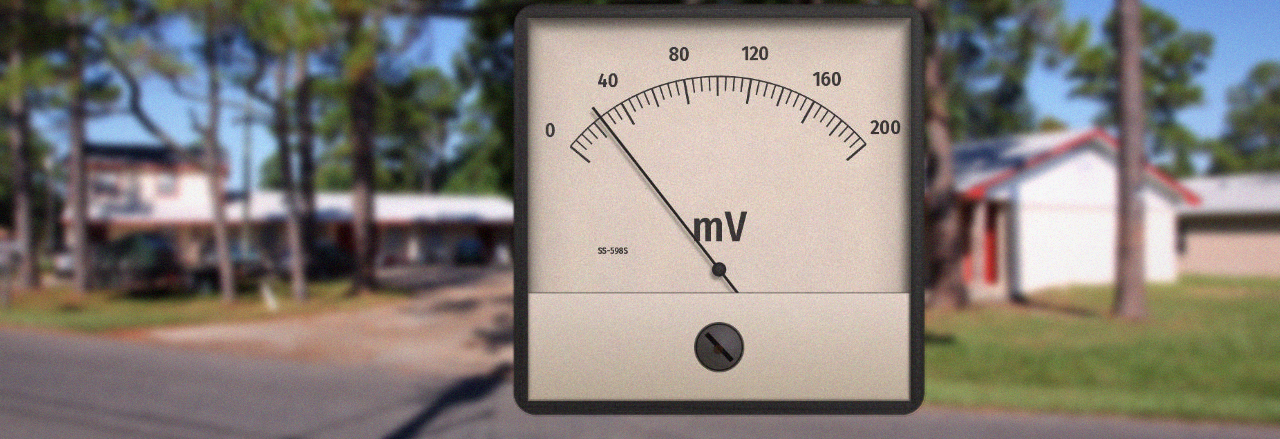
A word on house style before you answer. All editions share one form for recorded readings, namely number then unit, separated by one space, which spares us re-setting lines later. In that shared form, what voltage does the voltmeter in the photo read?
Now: 25 mV
